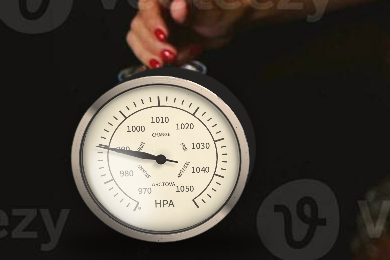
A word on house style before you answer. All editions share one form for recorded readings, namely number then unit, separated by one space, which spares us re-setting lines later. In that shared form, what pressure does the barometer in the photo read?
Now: 990 hPa
